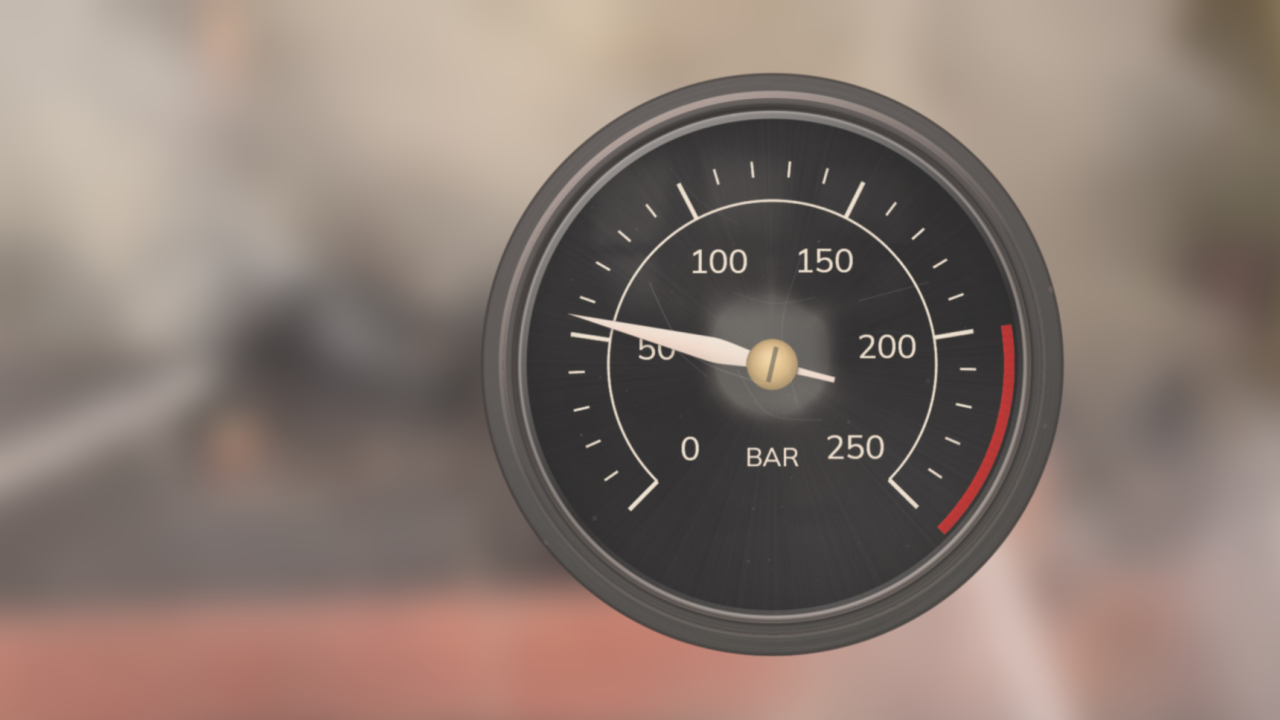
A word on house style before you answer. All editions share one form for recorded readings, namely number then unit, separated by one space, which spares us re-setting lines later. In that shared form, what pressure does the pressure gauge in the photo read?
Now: 55 bar
